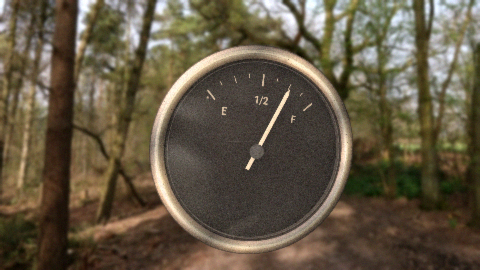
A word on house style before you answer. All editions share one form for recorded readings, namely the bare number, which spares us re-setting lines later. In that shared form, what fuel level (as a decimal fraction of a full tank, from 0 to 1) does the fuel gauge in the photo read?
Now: 0.75
